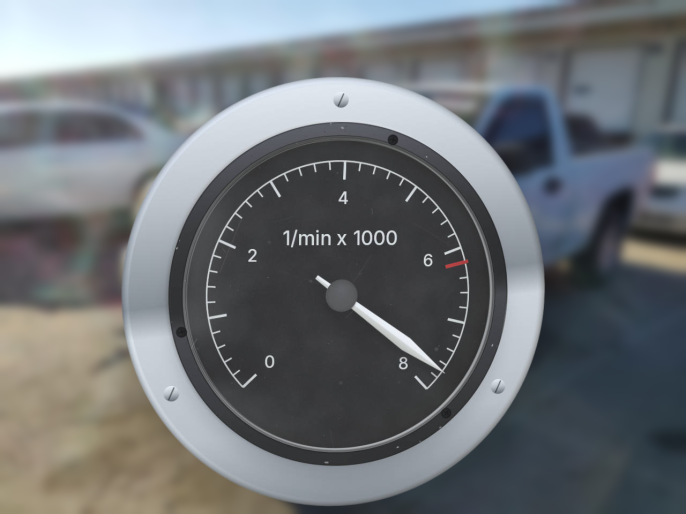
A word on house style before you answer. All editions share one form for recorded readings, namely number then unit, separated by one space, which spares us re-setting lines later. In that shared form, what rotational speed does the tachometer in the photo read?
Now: 7700 rpm
